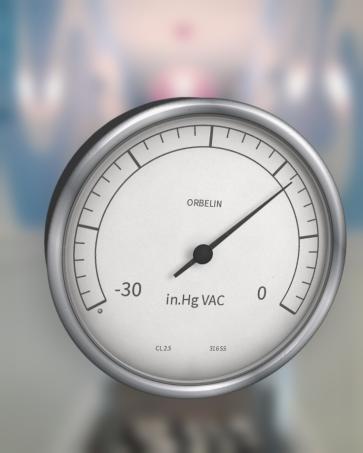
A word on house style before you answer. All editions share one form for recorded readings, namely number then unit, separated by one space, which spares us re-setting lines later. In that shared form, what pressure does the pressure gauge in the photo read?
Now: -9 inHg
